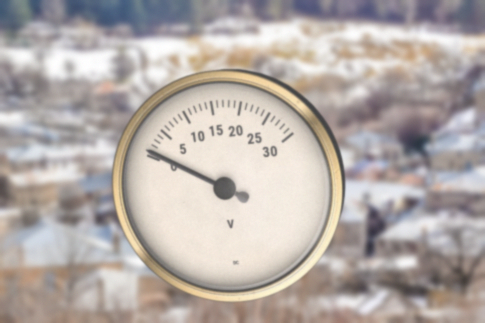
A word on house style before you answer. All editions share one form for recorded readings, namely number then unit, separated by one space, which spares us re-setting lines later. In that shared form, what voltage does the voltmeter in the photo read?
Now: 1 V
